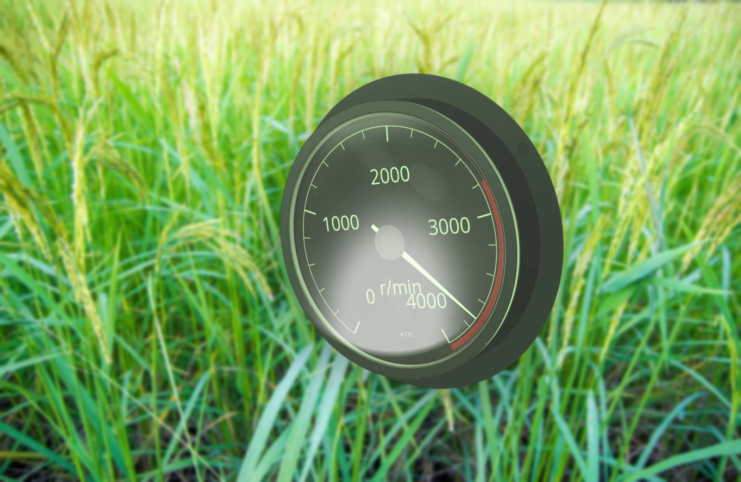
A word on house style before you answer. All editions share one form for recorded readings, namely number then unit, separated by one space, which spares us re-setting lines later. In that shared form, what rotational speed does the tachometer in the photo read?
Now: 3700 rpm
